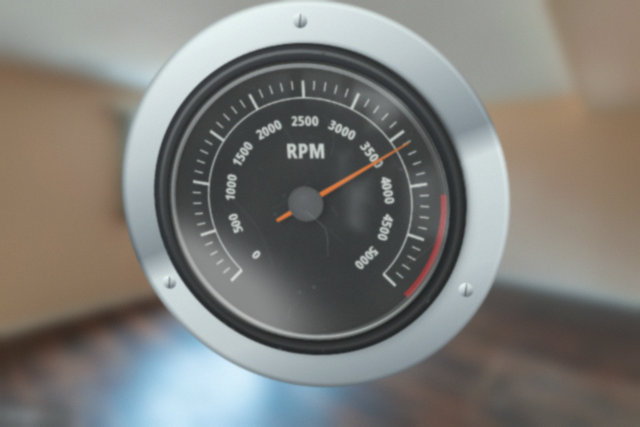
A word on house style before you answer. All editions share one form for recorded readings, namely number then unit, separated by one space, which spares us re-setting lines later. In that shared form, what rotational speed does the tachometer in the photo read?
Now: 3600 rpm
